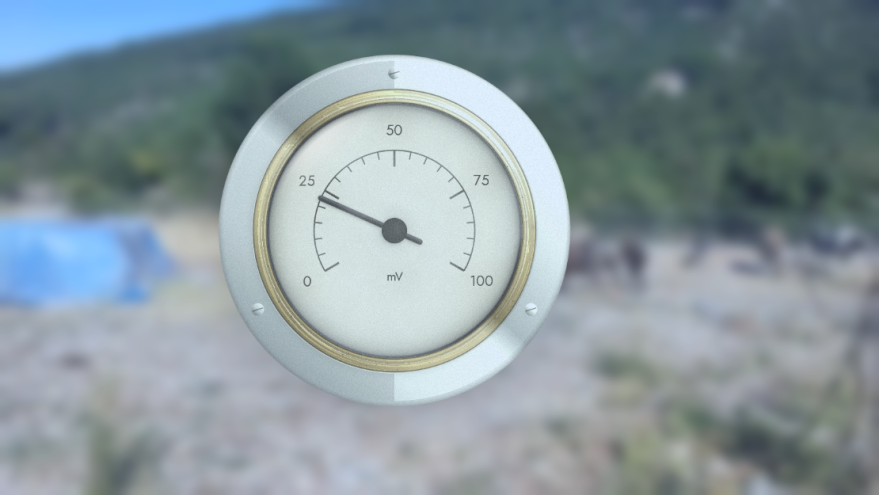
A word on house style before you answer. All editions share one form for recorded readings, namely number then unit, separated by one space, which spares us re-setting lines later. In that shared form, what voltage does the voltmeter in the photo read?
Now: 22.5 mV
